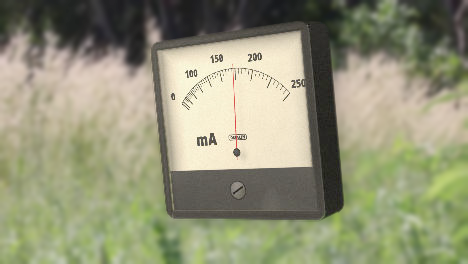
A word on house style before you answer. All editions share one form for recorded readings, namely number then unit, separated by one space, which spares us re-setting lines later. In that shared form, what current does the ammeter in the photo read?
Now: 175 mA
